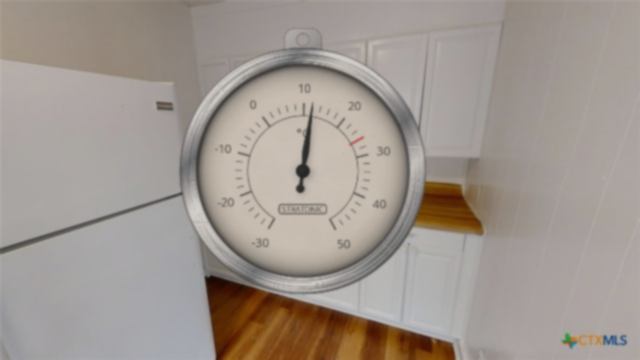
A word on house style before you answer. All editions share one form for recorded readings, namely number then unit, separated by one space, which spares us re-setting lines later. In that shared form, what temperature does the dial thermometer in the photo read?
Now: 12 °C
